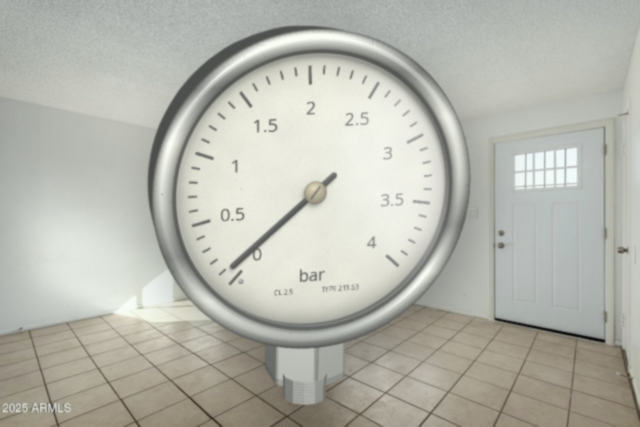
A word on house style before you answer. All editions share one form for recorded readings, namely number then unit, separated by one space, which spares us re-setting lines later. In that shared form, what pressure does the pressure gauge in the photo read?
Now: 0.1 bar
